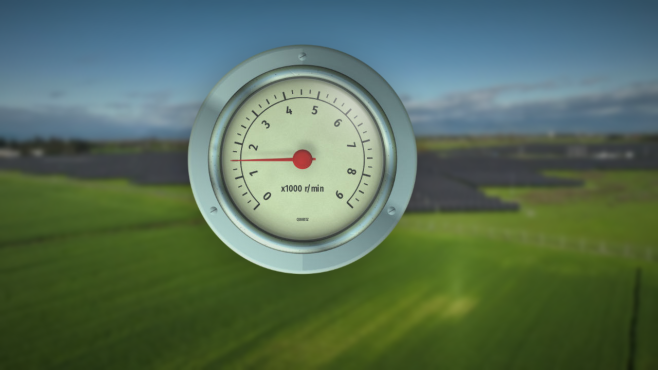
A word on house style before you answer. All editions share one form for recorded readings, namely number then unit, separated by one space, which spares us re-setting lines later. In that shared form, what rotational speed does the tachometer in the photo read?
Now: 1500 rpm
